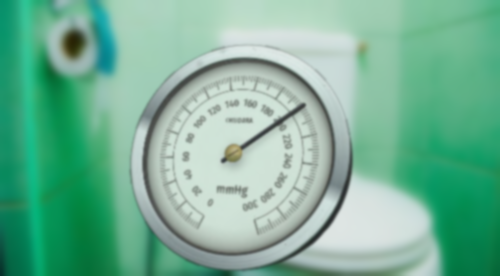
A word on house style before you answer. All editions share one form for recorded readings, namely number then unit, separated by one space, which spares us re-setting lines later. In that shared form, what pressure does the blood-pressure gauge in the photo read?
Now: 200 mmHg
